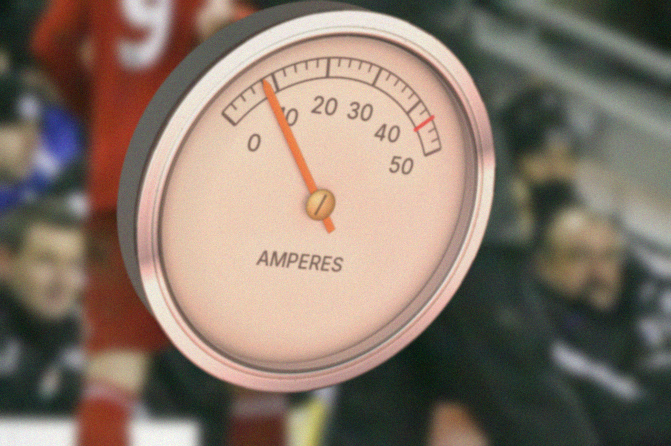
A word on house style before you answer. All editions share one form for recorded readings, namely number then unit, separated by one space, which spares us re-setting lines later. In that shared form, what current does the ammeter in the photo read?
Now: 8 A
